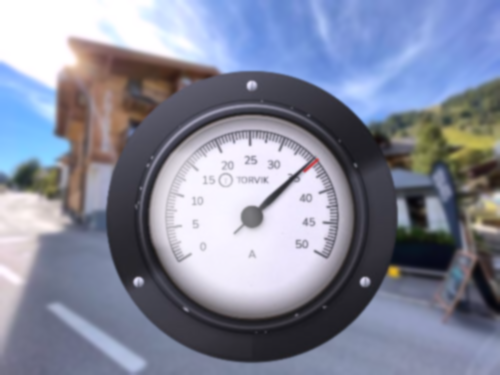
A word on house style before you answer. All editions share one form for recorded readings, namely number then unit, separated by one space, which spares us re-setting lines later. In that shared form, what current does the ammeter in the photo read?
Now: 35 A
